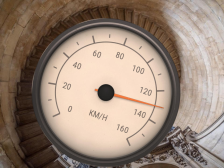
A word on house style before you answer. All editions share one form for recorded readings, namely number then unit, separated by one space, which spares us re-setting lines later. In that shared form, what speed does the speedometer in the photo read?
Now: 130 km/h
